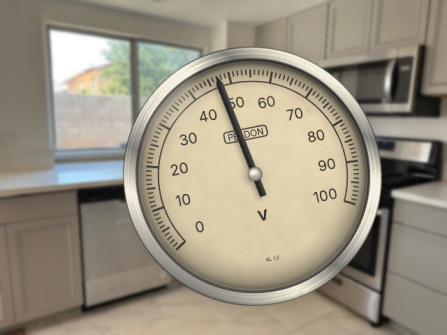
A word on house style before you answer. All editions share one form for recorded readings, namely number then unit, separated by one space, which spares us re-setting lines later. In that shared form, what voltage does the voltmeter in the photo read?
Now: 47 V
